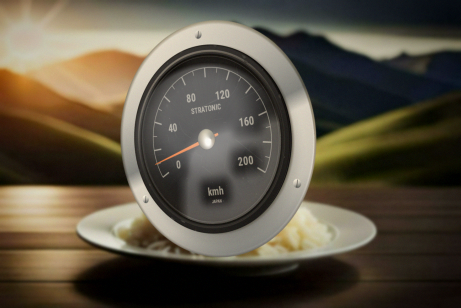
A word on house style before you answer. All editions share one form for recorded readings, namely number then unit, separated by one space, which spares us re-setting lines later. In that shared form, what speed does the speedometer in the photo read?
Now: 10 km/h
